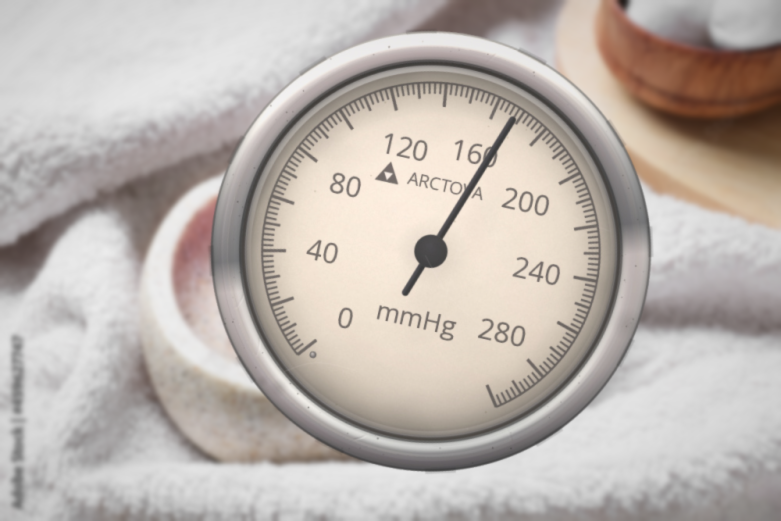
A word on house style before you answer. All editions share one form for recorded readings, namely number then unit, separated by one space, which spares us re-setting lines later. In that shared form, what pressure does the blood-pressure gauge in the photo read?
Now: 168 mmHg
